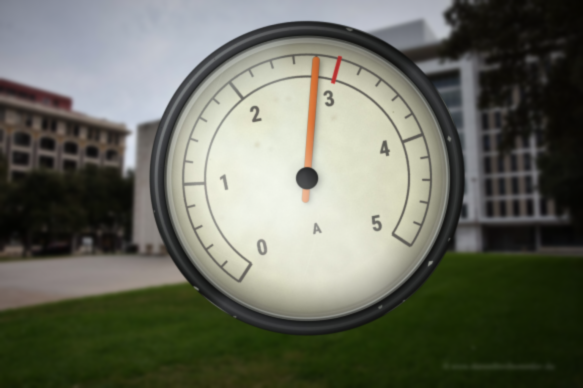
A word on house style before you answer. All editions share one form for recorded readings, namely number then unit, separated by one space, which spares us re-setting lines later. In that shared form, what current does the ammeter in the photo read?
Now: 2.8 A
